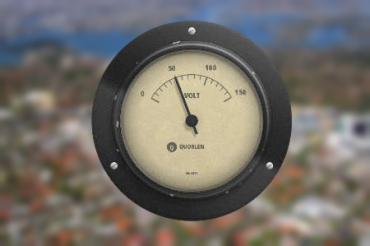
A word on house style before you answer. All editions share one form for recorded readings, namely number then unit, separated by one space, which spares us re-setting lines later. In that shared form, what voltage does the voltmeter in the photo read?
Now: 50 V
